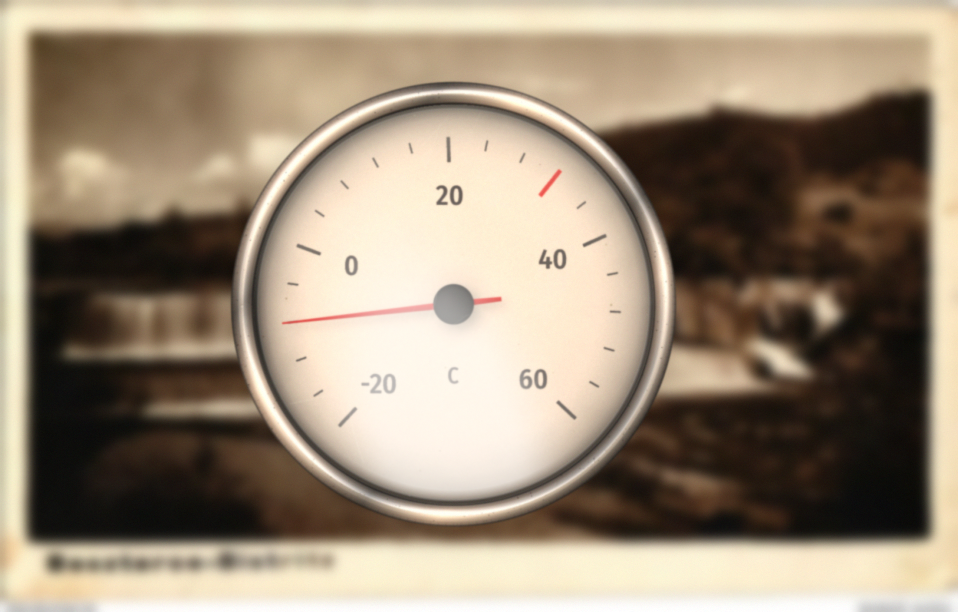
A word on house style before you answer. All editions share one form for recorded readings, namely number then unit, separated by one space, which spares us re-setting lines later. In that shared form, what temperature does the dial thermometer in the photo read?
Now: -8 °C
